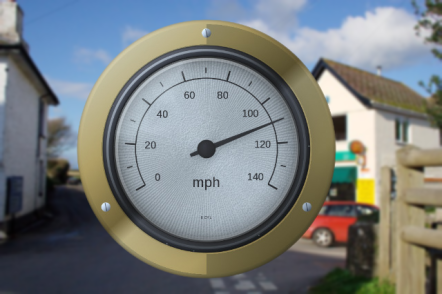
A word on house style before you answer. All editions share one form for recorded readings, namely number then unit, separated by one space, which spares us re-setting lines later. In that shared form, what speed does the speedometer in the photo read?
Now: 110 mph
